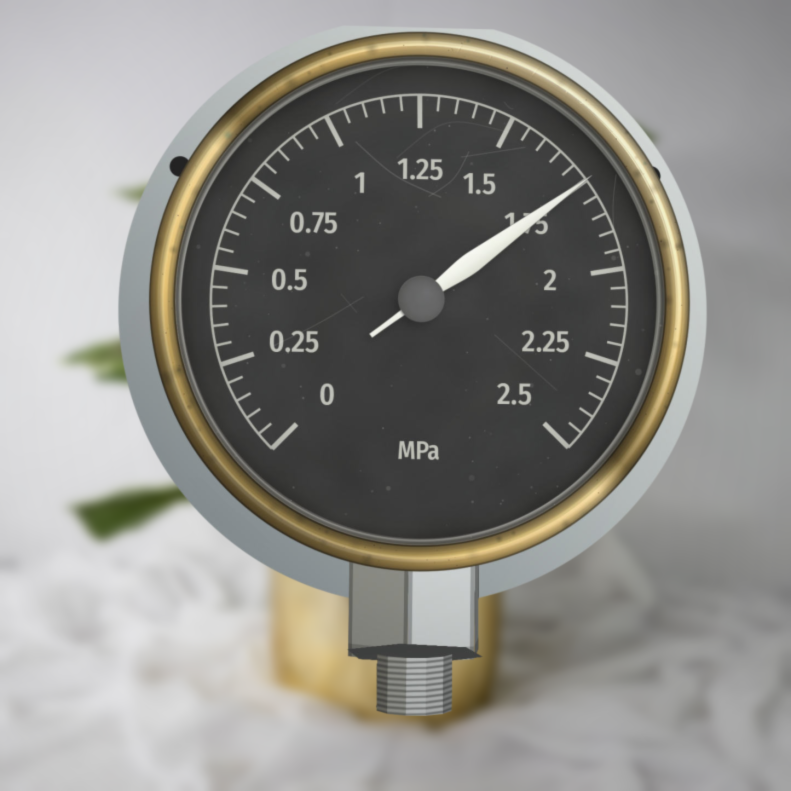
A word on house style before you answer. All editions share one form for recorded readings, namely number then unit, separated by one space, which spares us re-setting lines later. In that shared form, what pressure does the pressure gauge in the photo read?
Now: 1.75 MPa
